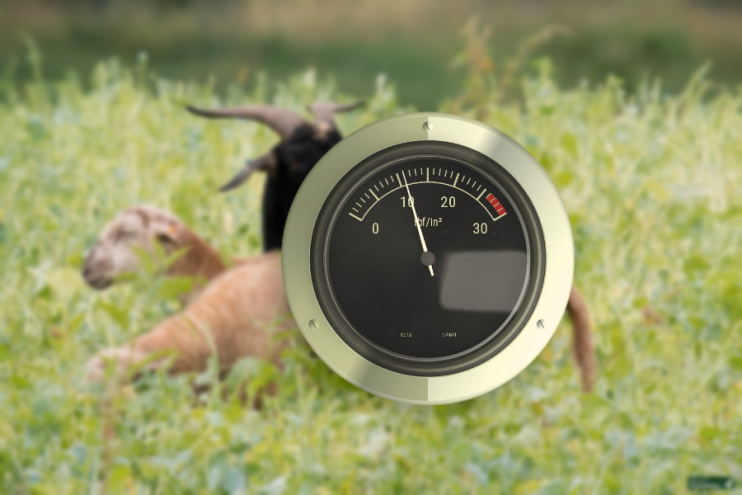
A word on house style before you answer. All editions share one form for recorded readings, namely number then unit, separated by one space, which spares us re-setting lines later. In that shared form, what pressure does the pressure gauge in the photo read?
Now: 11 psi
